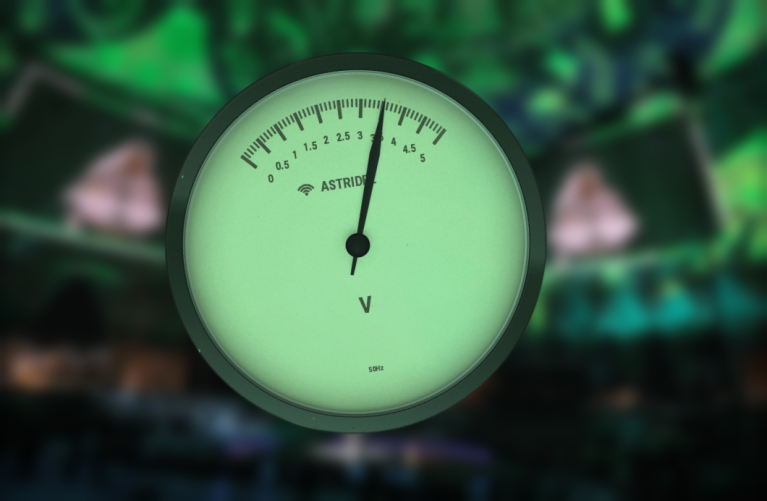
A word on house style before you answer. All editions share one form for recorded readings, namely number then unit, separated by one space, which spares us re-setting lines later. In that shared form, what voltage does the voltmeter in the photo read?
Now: 3.5 V
